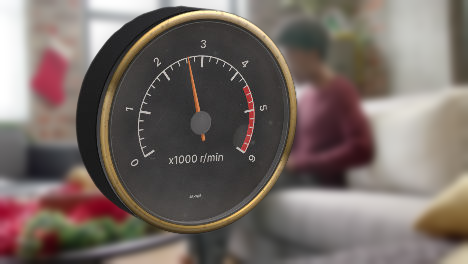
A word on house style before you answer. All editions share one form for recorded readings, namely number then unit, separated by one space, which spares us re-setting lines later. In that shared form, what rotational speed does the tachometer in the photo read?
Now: 2600 rpm
